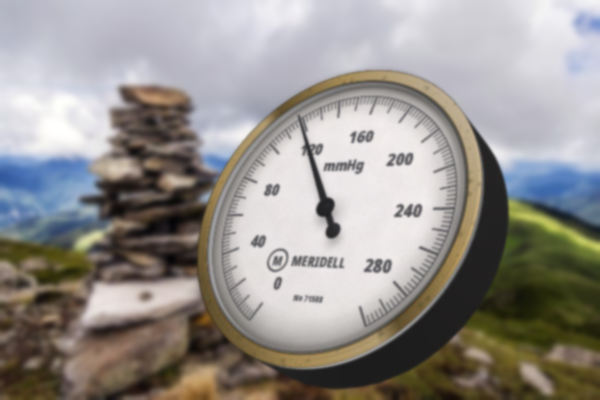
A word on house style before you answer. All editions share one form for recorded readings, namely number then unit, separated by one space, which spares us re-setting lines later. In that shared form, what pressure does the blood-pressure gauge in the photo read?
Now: 120 mmHg
